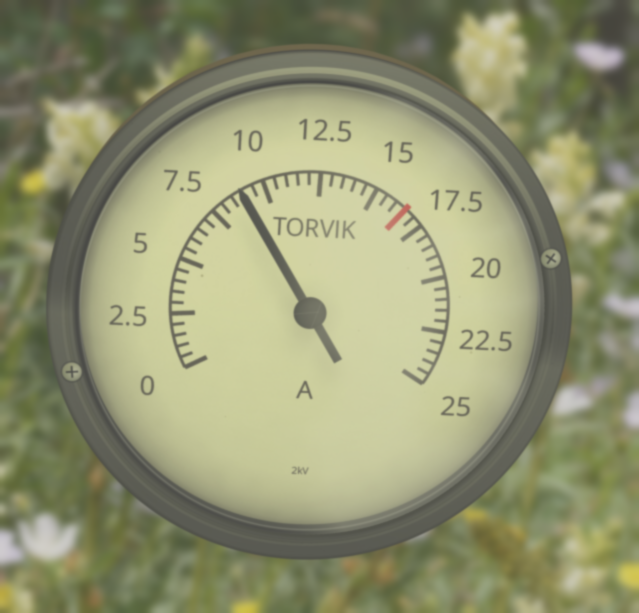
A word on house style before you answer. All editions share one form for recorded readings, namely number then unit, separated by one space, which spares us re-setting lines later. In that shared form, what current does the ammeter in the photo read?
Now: 9 A
